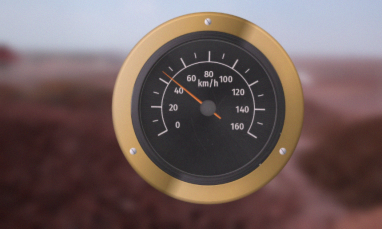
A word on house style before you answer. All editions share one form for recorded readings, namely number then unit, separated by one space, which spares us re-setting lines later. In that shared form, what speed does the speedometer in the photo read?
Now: 45 km/h
